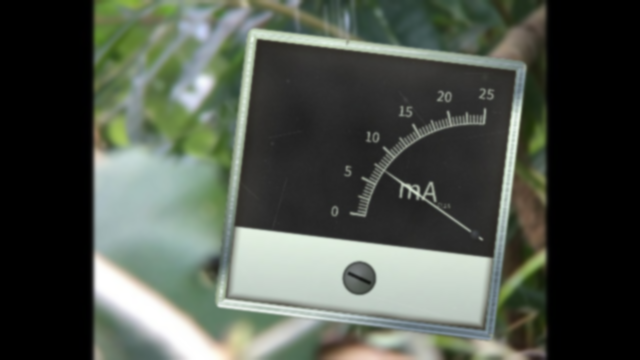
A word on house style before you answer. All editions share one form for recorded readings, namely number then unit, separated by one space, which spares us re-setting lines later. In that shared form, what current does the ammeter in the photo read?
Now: 7.5 mA
